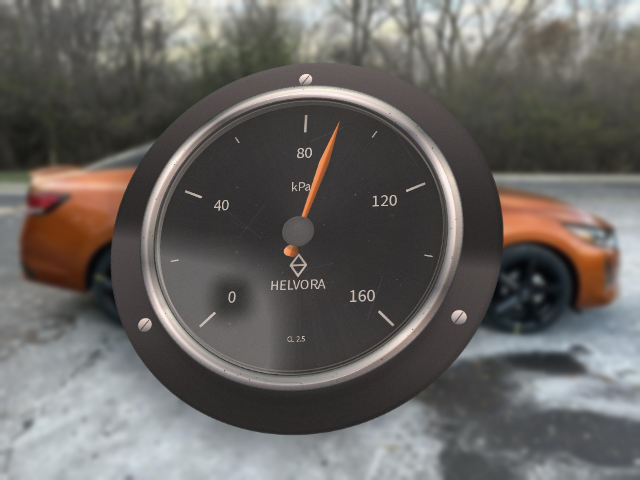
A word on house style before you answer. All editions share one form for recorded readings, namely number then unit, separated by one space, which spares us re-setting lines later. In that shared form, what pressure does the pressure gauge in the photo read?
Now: 90 kPa
